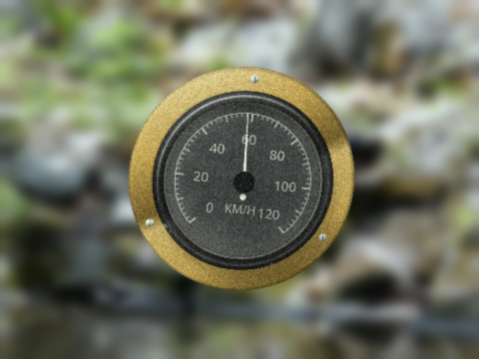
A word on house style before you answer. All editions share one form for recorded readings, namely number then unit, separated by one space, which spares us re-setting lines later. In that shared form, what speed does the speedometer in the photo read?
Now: 58 km/h
